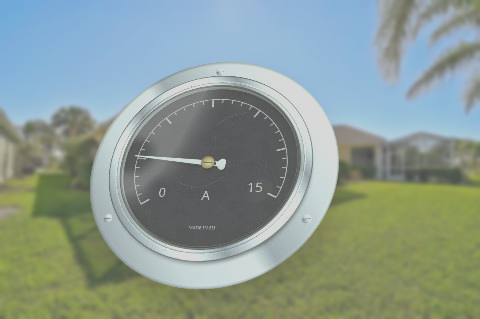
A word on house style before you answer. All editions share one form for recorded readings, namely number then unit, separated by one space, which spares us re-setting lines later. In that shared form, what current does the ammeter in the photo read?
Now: 2.5 A
